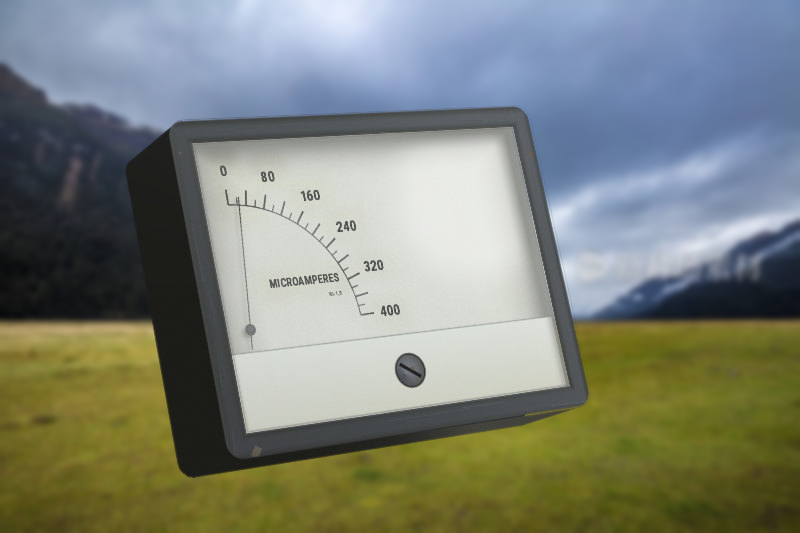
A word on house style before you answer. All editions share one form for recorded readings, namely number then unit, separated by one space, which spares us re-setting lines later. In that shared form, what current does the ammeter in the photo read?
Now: 20 µA
